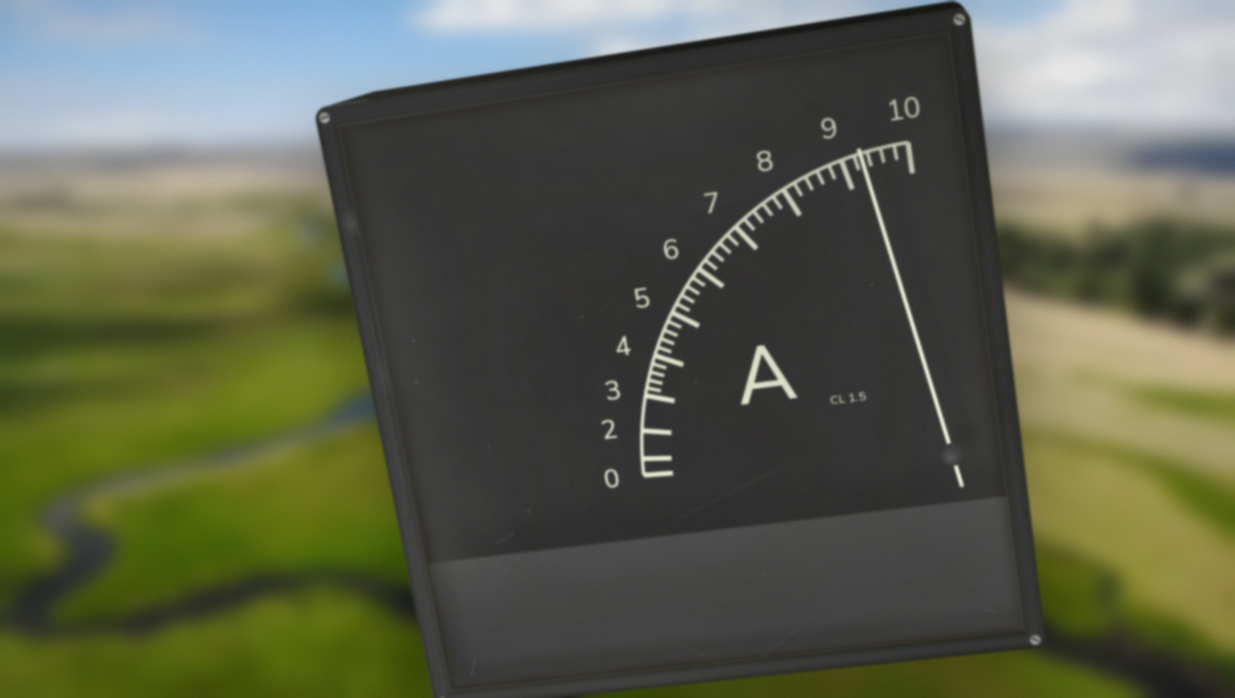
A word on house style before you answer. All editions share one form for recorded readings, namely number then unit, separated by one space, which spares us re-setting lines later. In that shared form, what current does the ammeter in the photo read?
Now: 9.3 A
